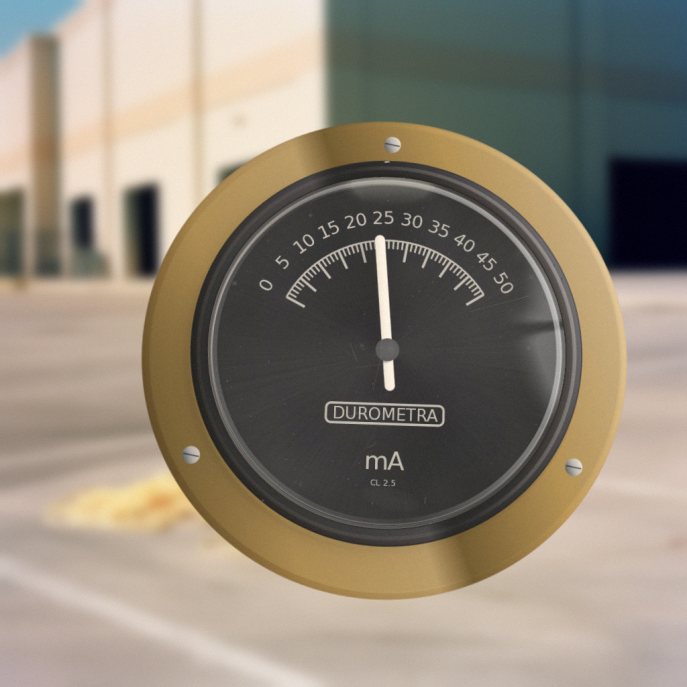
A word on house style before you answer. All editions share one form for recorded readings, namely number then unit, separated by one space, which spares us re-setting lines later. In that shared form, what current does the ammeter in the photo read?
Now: 24 mA
